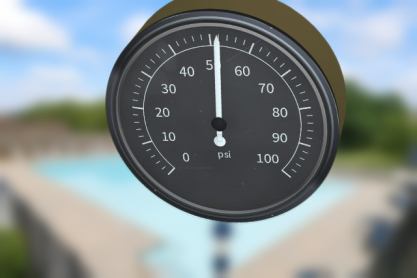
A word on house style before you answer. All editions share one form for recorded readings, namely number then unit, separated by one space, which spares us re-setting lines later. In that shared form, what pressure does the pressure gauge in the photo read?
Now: 52 psi
